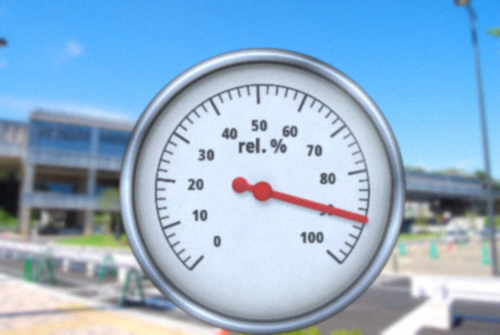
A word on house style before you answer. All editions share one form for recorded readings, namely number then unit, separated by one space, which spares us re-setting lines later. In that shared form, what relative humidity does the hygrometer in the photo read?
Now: 90 %
